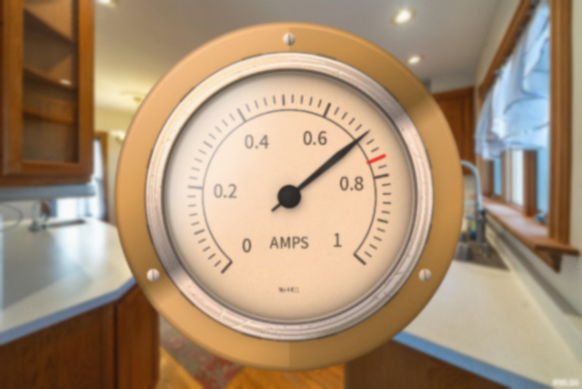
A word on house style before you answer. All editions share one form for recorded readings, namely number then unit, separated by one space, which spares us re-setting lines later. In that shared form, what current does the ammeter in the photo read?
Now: 0.7 A
